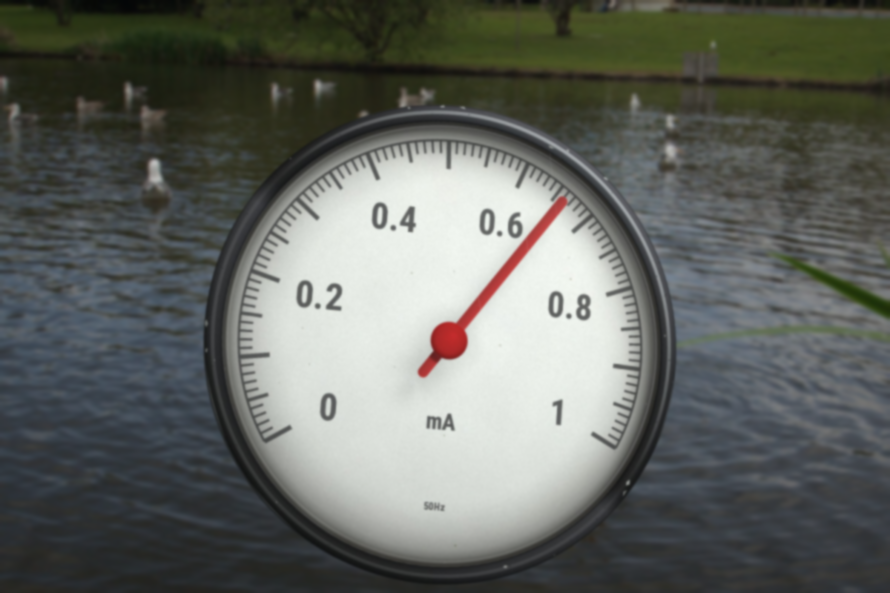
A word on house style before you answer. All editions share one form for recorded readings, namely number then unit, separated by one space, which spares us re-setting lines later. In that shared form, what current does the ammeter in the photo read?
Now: 0.66 mA
